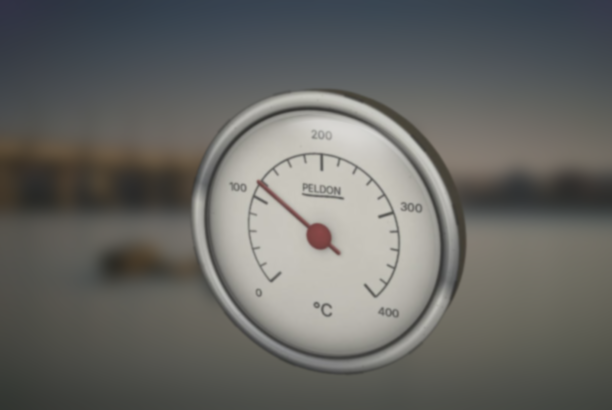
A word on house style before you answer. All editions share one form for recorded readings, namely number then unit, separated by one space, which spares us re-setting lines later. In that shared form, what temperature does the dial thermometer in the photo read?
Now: 120 °C
